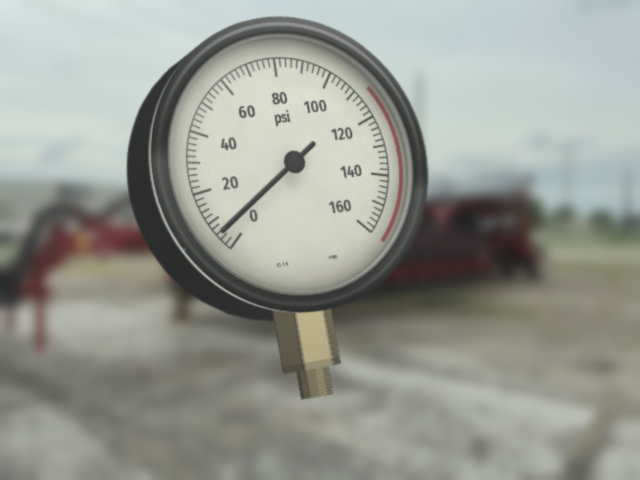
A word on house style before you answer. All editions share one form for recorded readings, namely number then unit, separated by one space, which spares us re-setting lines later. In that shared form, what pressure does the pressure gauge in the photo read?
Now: 6 psi
